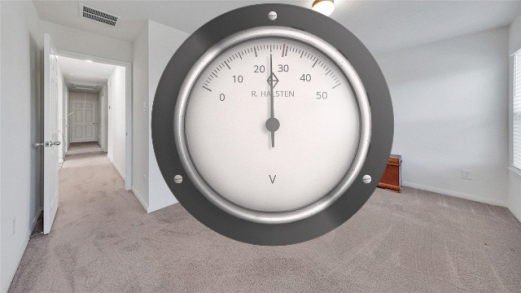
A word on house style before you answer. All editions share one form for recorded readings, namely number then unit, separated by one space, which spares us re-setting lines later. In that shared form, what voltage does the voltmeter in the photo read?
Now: 25 V
